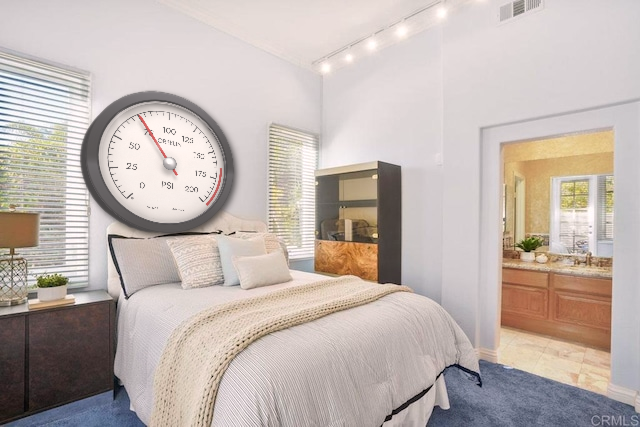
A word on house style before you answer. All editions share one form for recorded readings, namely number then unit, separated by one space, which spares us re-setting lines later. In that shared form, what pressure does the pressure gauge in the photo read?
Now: 75 psi
